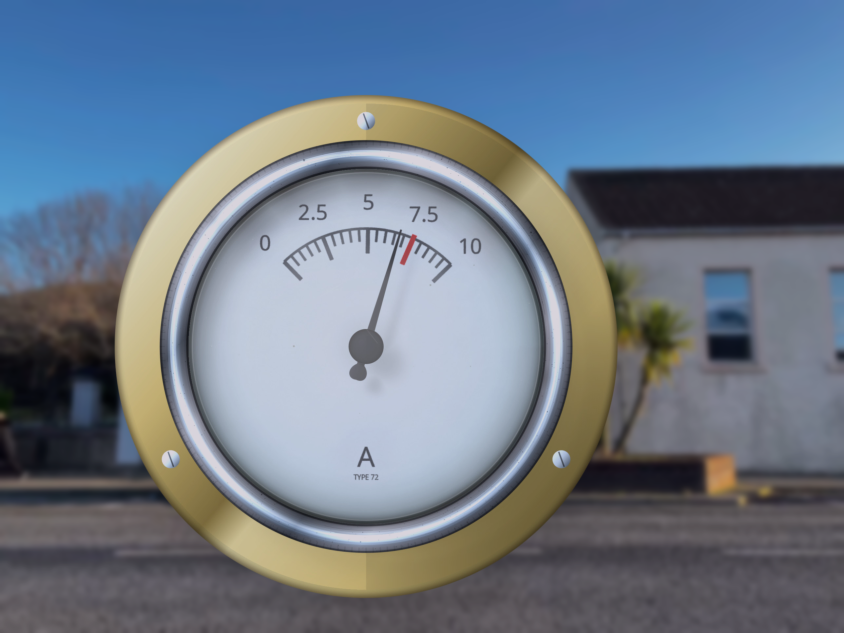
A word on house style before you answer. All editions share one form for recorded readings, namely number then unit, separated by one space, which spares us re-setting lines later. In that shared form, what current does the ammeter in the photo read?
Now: 6.75 A
